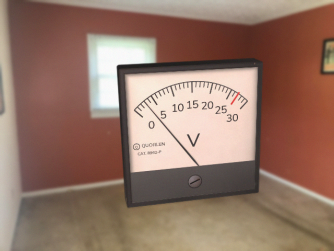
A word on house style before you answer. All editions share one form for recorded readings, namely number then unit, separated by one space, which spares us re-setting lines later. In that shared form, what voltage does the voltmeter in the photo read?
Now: 3 V
